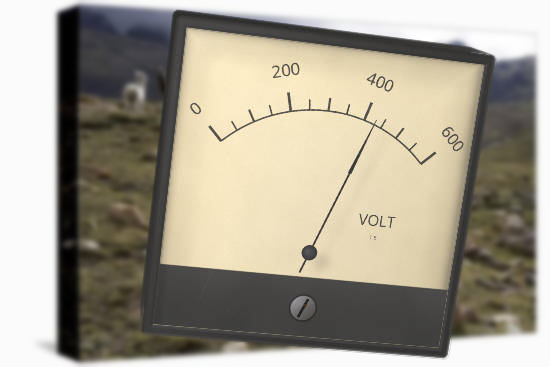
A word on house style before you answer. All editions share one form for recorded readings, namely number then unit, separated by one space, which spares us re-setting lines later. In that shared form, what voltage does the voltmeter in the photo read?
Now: 425 V
